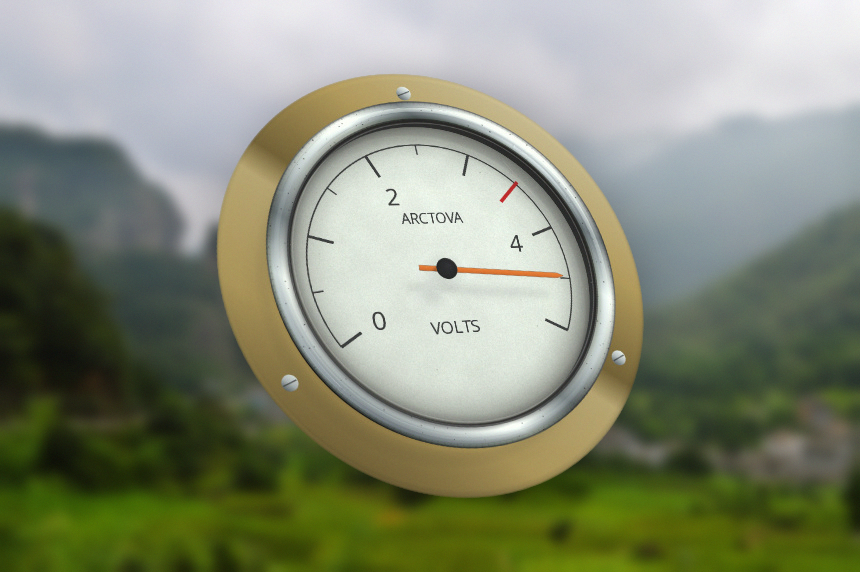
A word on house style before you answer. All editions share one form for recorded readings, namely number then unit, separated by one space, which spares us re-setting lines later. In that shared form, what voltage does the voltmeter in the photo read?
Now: 4.5 V
